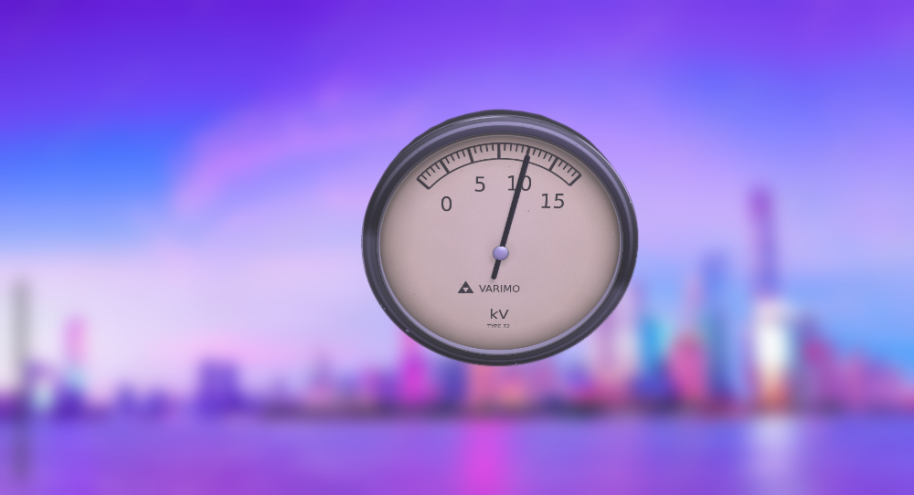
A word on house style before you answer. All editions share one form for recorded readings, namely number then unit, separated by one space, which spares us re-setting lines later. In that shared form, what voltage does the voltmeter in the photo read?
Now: 10 kV
